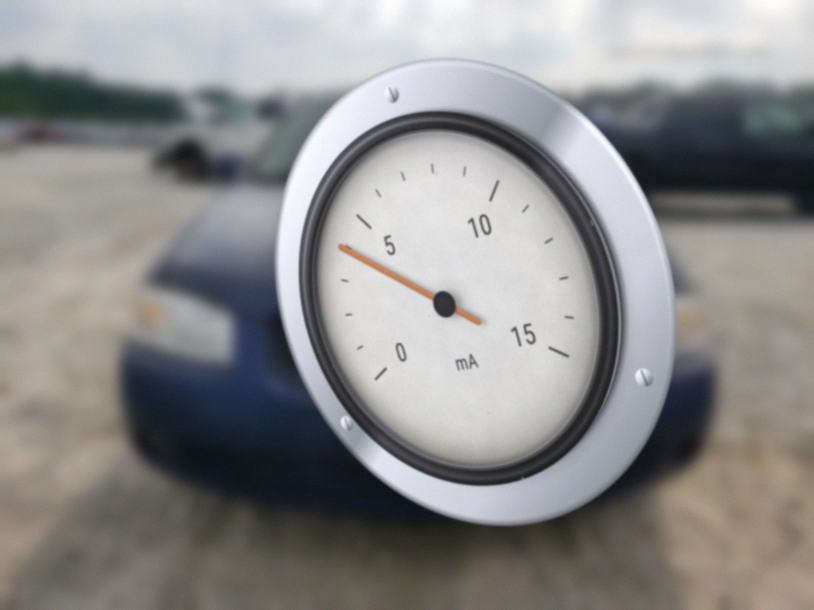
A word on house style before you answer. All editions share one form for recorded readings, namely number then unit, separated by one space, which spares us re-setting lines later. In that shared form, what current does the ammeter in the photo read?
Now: 4 mA
